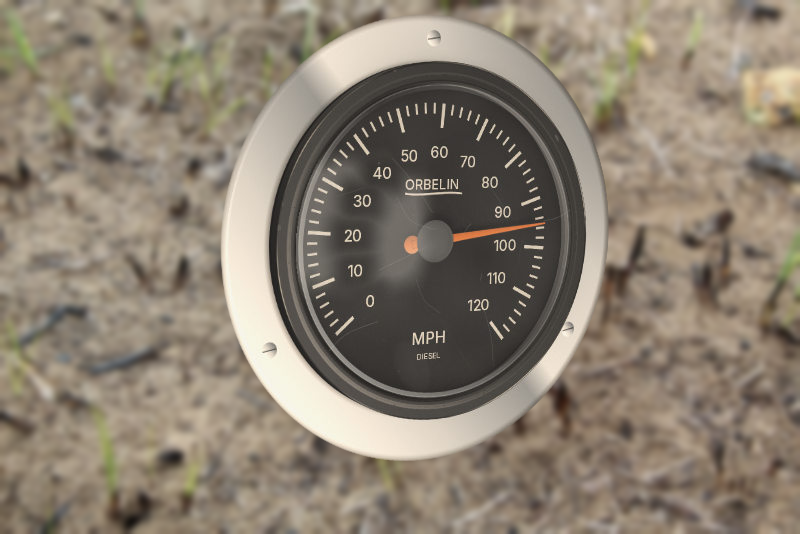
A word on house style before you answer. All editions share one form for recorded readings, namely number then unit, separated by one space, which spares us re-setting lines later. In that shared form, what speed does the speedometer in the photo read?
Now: 95 mph
